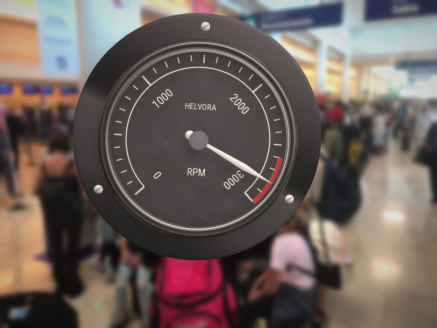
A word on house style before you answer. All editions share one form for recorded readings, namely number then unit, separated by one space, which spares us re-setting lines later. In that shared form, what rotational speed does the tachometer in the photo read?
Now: 2800 rpm
